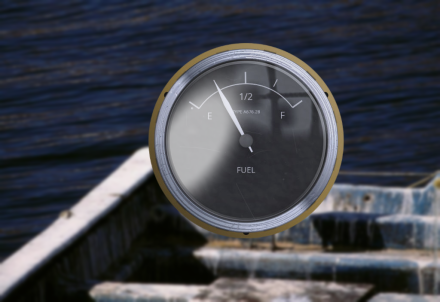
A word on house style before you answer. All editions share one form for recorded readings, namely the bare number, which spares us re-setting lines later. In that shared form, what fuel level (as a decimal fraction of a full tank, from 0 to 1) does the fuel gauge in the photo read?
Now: 0.25
